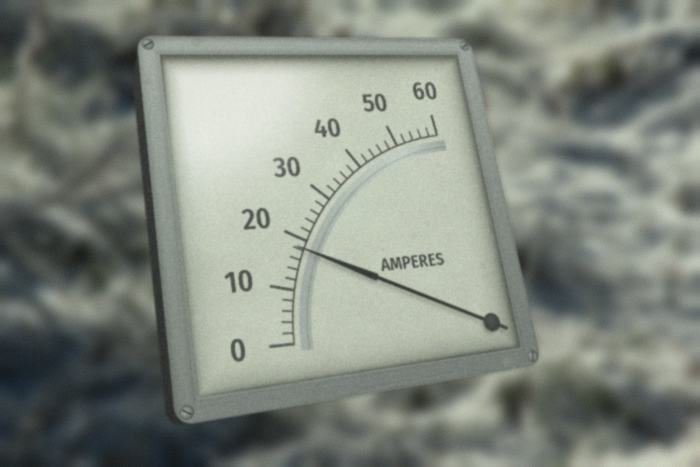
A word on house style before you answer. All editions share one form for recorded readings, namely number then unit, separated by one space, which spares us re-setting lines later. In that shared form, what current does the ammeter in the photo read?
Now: 18 A
